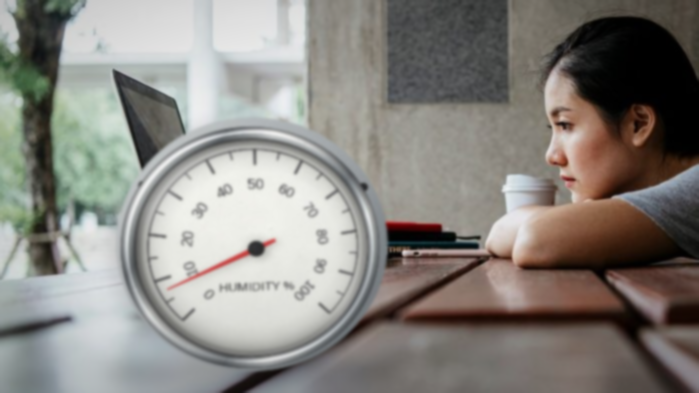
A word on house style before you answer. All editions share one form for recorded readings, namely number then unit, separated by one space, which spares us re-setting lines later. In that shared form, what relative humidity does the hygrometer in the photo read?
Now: 7.5 %
